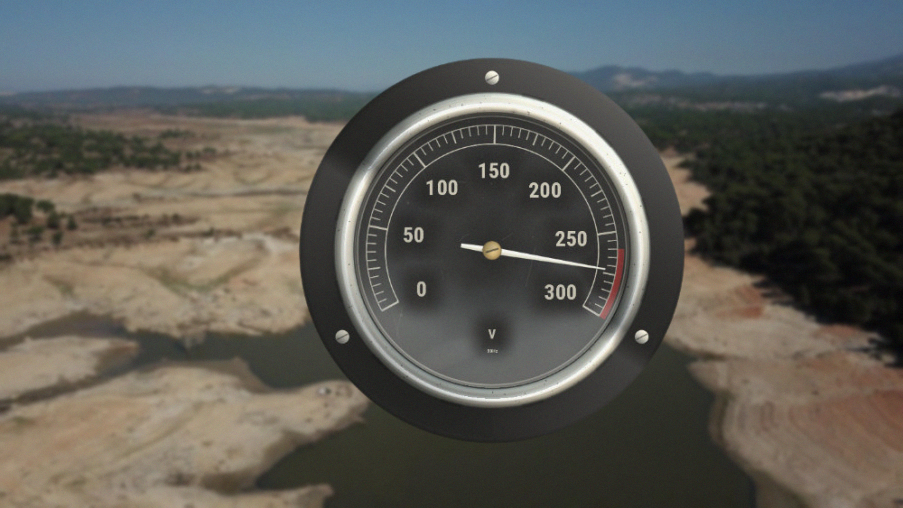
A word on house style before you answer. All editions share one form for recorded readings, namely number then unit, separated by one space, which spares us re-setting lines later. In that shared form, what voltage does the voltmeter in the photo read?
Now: 272.5 V
